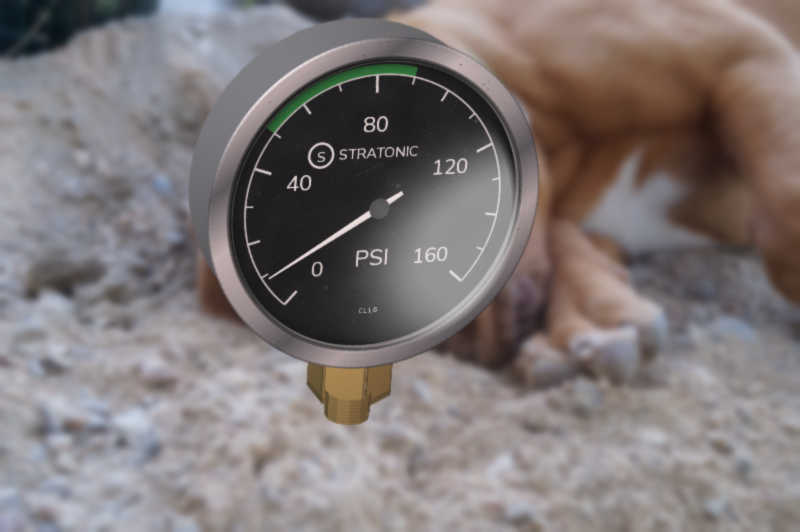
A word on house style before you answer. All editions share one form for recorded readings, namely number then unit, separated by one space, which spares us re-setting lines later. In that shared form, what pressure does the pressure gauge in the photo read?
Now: 10 psi
